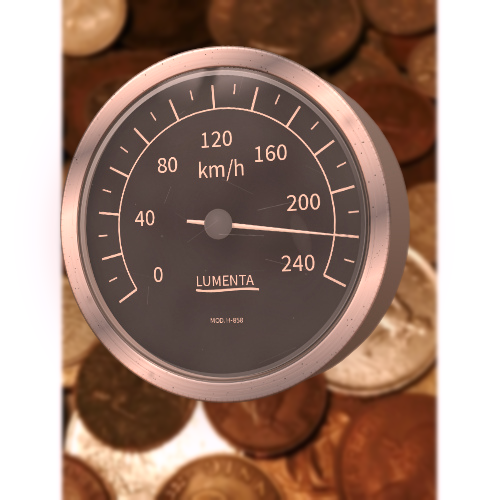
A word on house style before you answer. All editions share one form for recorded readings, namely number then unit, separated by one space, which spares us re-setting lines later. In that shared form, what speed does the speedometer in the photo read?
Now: 220 km/h
